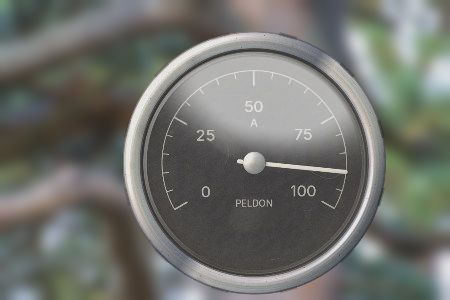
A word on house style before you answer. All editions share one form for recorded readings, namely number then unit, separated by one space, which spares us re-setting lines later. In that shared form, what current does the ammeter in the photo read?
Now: 90 A
